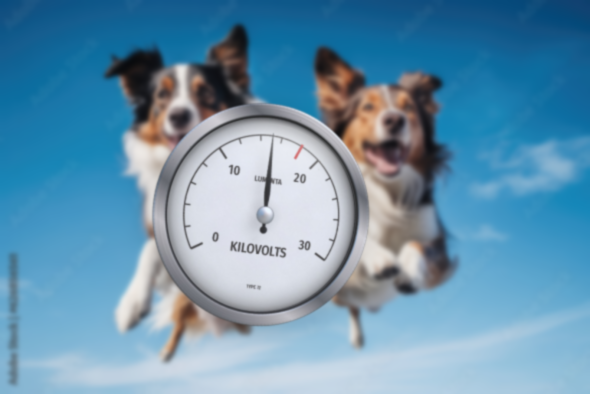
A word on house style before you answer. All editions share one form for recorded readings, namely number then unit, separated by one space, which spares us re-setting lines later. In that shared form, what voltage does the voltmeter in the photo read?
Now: 15 kV
